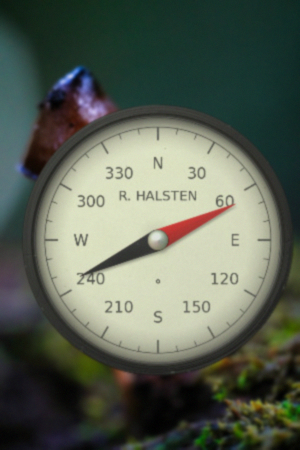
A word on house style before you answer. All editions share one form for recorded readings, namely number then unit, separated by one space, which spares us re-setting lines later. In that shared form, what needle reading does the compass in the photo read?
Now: 65 °
